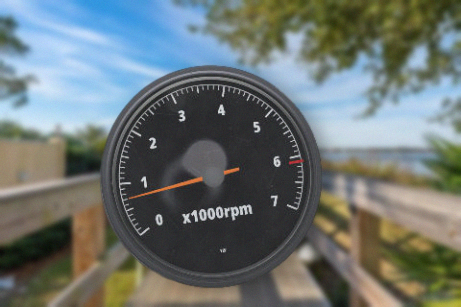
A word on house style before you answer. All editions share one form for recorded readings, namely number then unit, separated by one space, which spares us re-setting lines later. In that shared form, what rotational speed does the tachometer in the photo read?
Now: 700 rpm
